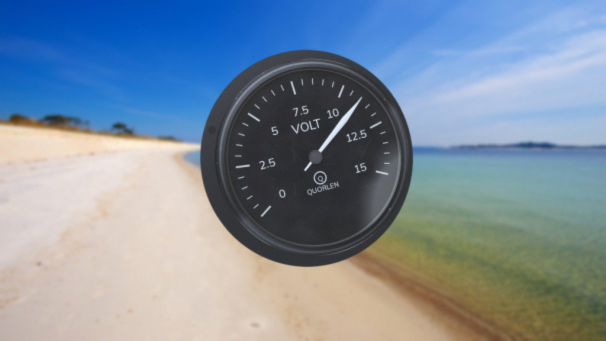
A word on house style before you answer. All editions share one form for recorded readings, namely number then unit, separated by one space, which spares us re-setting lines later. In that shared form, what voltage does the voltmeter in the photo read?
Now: 11 V
